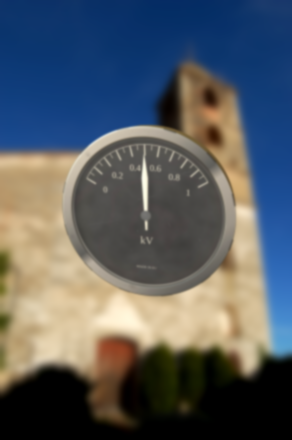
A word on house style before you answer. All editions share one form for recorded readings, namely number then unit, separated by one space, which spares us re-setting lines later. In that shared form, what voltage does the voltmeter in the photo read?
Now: 0.5 kV
